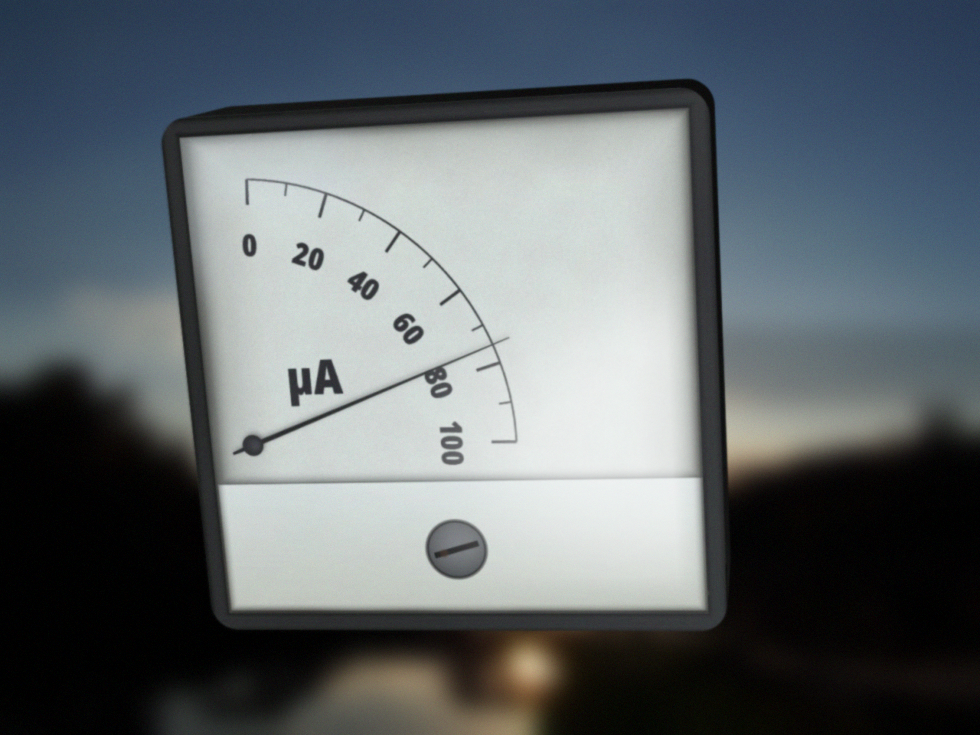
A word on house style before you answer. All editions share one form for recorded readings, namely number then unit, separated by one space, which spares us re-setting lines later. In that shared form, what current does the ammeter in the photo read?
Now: 75 µA
